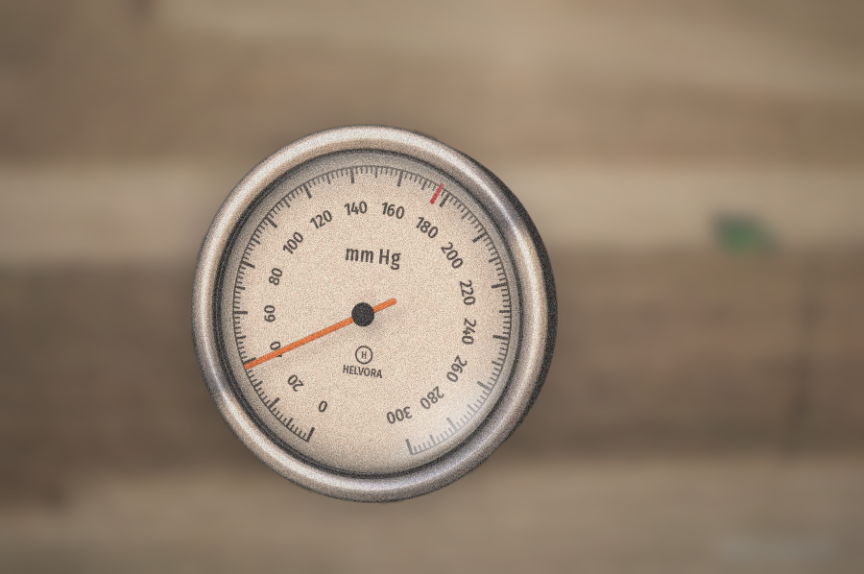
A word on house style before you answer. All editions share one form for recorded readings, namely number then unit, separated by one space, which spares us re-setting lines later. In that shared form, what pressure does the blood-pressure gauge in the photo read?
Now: 38 mmHg
